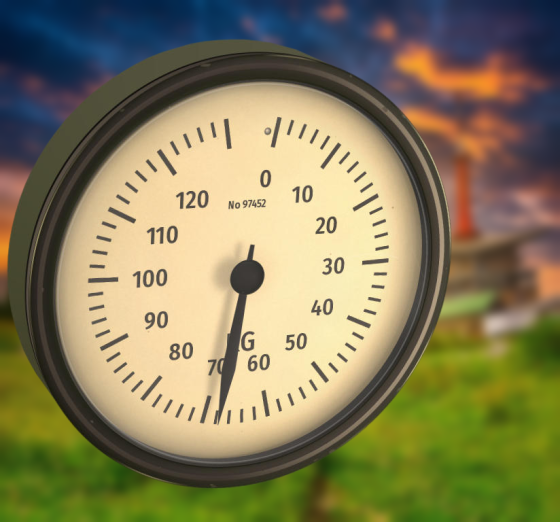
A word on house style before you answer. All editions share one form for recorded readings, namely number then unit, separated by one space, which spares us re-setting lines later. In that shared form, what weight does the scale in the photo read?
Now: 68 kg
